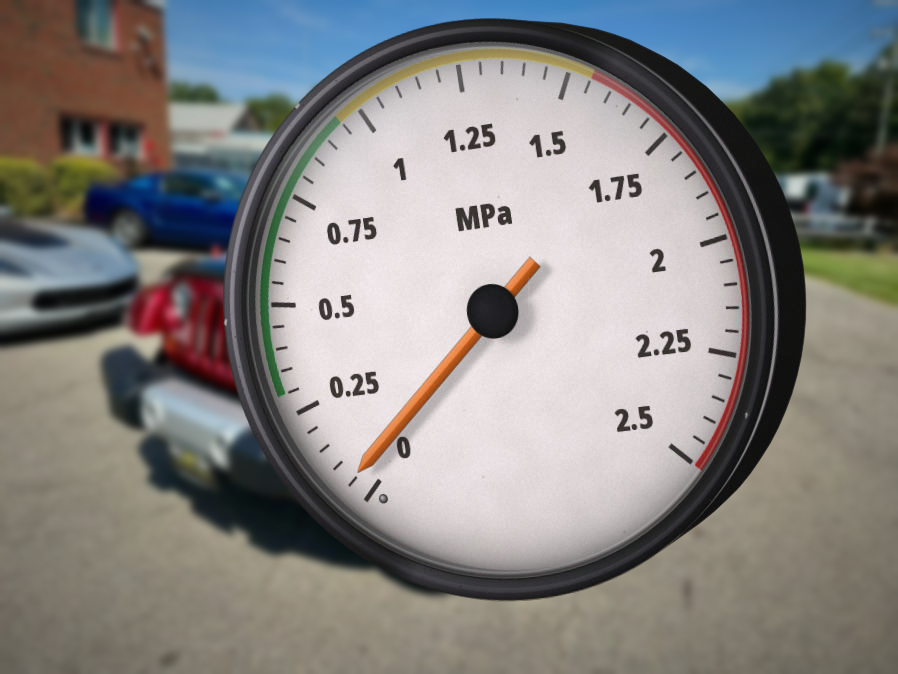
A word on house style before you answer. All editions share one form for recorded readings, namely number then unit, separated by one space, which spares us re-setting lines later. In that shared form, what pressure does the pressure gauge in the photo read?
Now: 0.05 MPa
